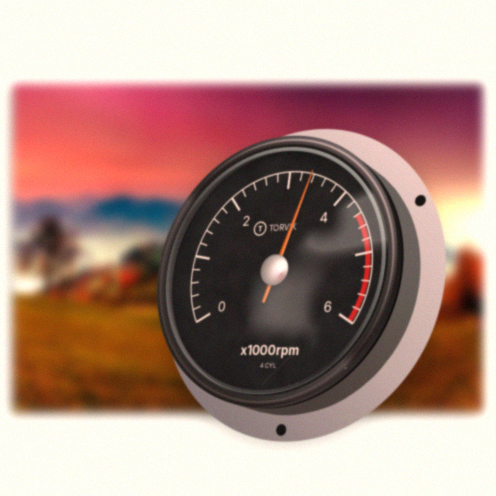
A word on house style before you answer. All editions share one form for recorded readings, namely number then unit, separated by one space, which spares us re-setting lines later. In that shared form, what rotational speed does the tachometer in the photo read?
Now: 3400 rpm
